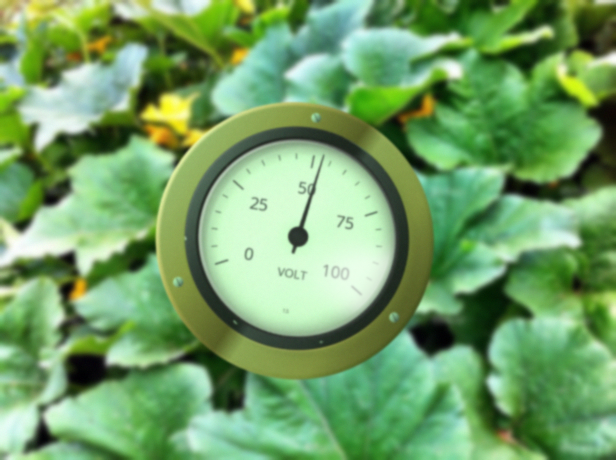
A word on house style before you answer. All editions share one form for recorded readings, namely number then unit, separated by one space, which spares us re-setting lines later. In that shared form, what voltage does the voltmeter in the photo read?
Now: 52.5 V
